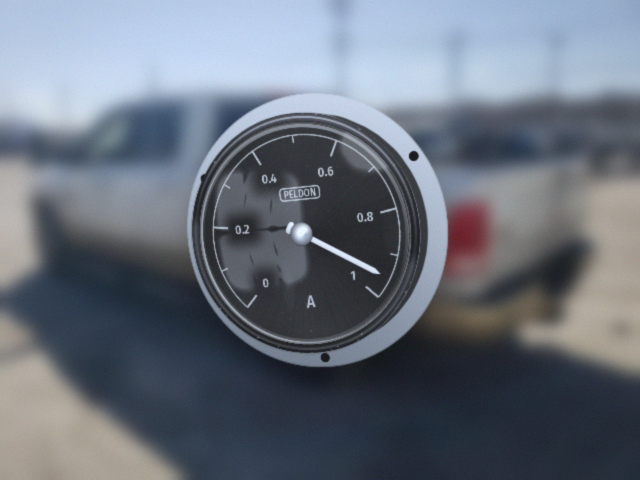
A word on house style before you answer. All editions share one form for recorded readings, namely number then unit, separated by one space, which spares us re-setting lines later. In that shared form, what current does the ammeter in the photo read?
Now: 0.95 A
